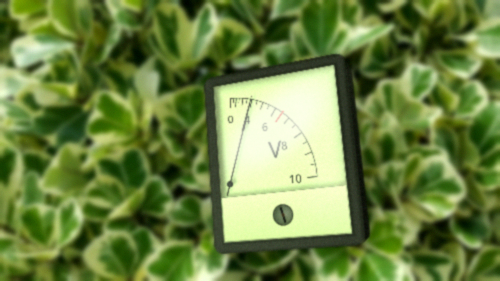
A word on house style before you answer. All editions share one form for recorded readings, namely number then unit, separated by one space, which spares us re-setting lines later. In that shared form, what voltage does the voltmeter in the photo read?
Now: 4 V
